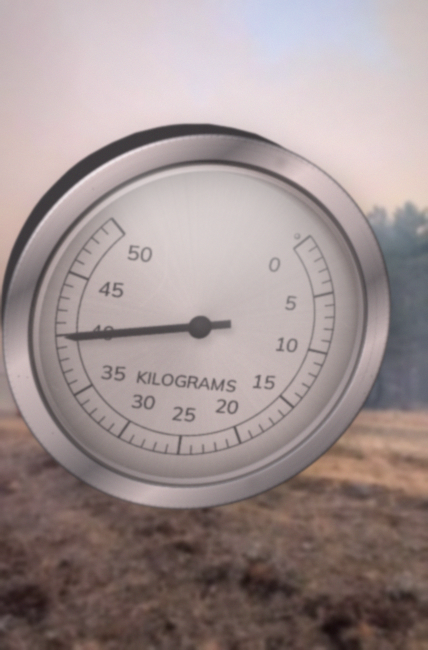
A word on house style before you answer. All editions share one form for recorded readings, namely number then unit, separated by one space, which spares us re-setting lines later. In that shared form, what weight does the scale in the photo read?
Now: 40 kg
